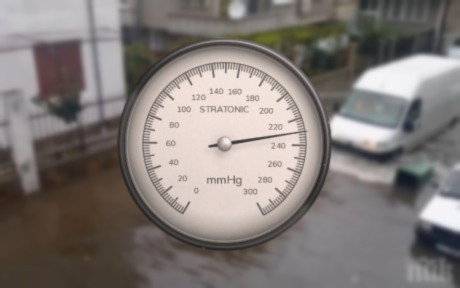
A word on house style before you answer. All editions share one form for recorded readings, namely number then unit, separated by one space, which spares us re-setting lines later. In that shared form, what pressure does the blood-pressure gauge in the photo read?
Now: 230 mmHg
